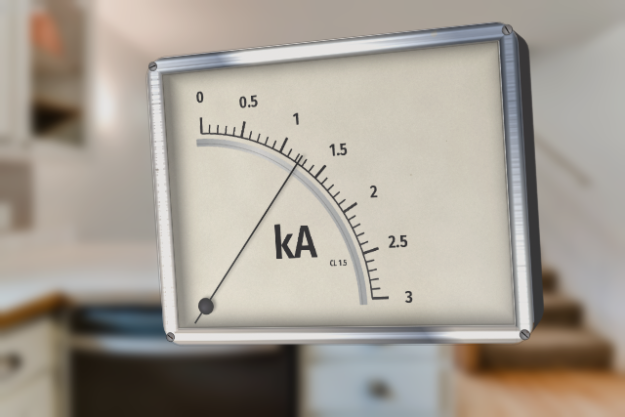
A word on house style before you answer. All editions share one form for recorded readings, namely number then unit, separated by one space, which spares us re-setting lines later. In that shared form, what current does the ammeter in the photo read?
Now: 1.25 kA
